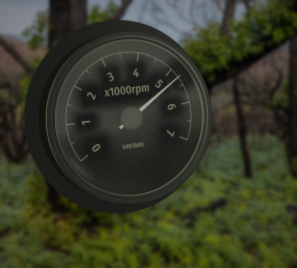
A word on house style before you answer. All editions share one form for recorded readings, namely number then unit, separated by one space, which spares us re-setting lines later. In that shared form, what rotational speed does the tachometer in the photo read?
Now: 5250 rpm
